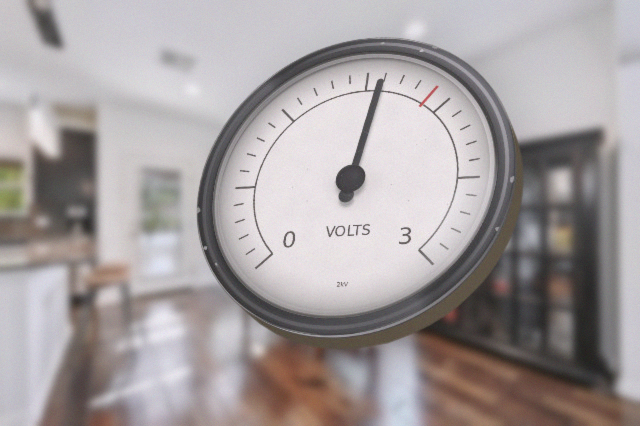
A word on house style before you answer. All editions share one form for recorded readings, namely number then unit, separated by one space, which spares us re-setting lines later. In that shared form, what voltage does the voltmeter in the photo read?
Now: 1.6 V
